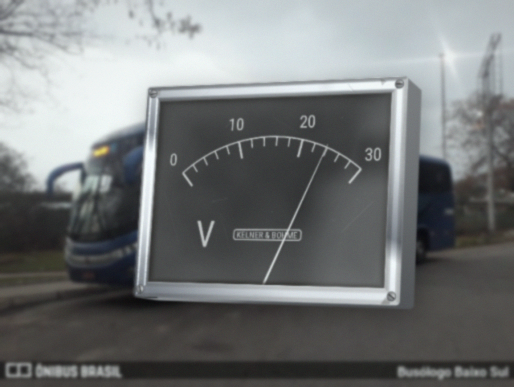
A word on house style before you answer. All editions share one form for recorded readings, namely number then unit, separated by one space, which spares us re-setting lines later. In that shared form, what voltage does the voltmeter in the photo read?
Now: 24 V
